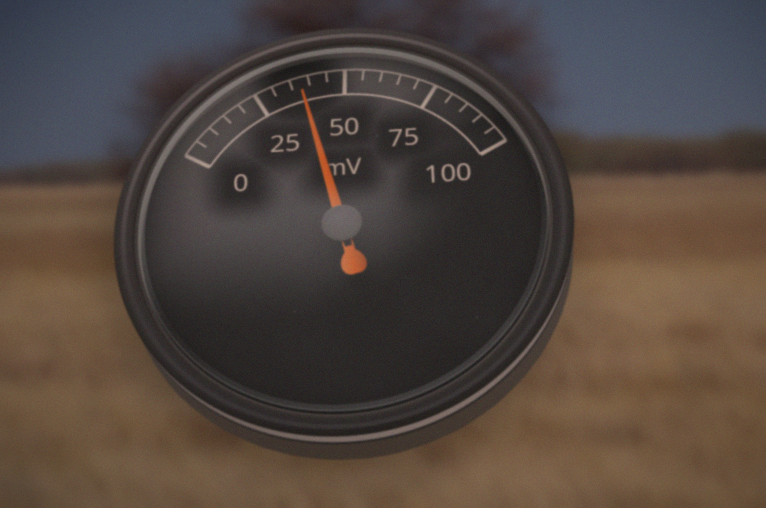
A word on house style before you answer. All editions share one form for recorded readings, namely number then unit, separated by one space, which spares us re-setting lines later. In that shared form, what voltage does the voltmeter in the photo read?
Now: 37.5 mV
